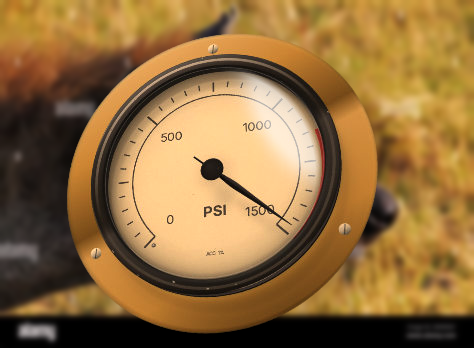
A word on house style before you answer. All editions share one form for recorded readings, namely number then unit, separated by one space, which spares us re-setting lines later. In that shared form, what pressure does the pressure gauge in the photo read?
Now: 1475 psi
